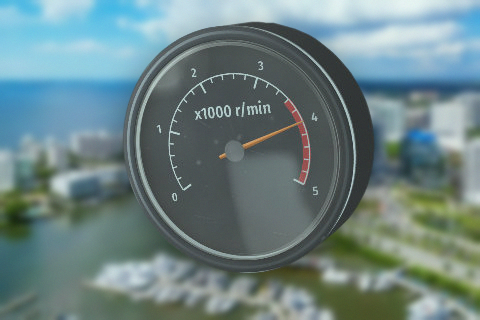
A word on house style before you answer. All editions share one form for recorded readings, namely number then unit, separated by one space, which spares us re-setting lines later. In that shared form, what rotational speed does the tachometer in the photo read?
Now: 4000 rpm
